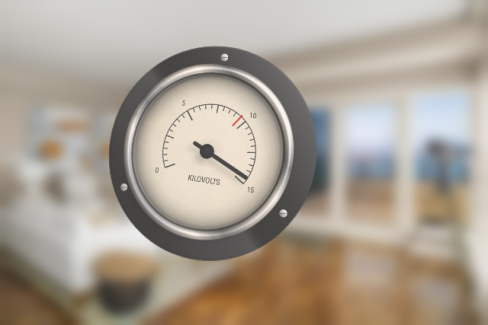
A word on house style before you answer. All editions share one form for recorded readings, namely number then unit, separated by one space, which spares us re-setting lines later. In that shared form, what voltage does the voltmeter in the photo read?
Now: 14.5 kV
